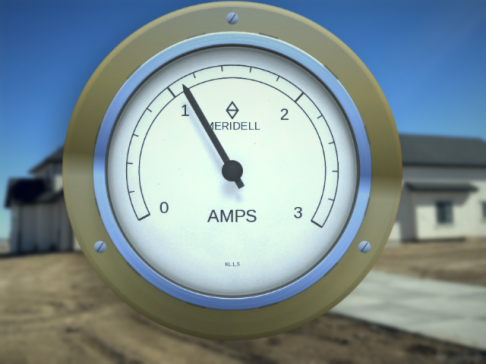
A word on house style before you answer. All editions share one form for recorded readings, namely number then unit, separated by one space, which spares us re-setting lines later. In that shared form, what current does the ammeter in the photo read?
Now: 1.1 A
